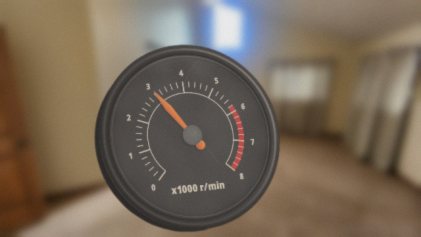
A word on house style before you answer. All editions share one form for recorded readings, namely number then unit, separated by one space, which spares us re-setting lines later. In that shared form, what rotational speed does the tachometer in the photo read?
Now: 3000 rpm
